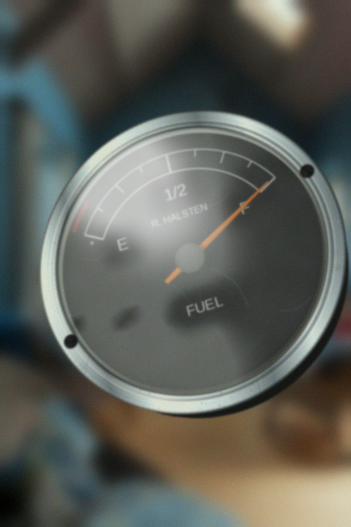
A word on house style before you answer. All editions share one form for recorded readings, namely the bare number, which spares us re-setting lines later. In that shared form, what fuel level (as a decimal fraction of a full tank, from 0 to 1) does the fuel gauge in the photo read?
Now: 1
